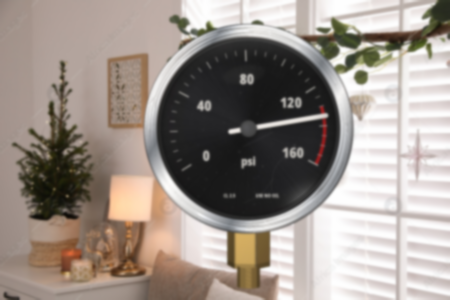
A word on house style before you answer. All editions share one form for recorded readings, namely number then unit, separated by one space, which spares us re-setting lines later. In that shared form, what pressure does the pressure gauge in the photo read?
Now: 135 psi
